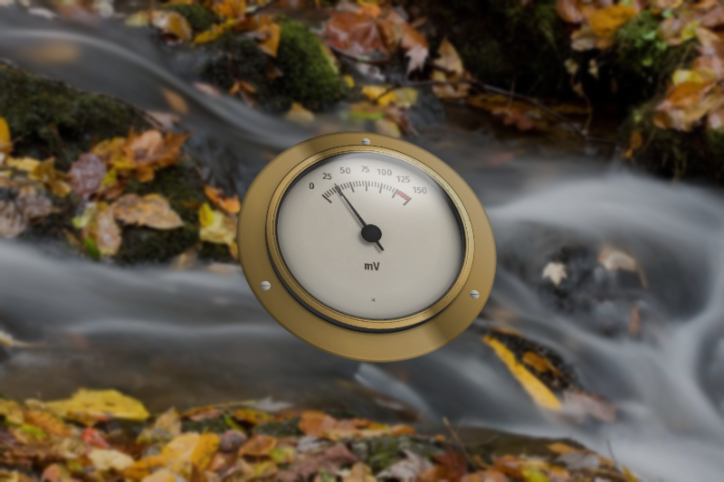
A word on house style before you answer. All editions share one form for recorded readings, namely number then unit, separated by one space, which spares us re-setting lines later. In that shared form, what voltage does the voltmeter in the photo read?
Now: 25 mV
